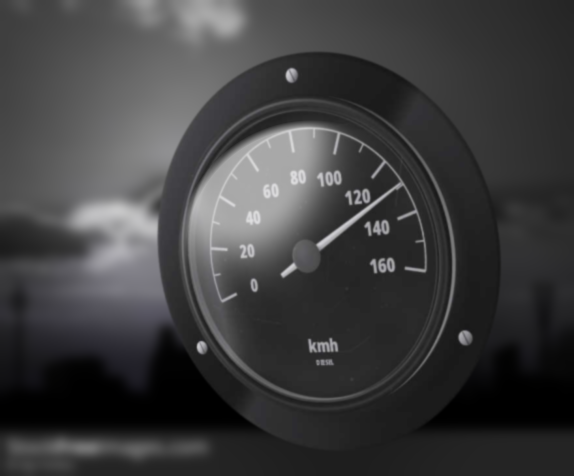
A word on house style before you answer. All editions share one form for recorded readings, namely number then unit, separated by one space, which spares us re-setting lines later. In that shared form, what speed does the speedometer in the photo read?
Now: 130 km/h
